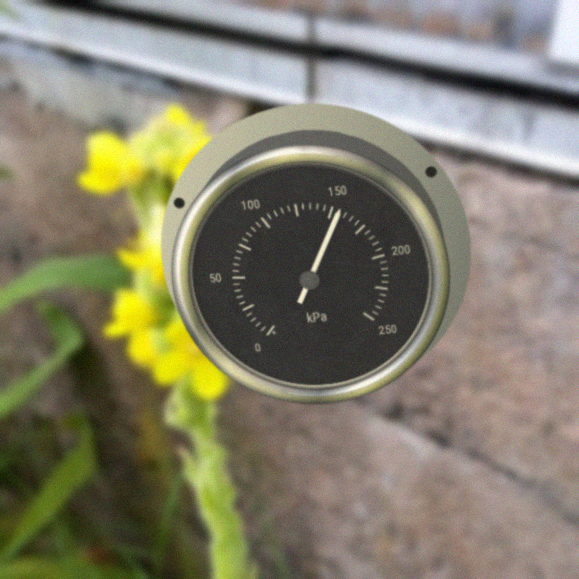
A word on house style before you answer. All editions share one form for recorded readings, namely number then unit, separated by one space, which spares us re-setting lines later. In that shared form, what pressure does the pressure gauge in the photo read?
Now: 155 kPa
